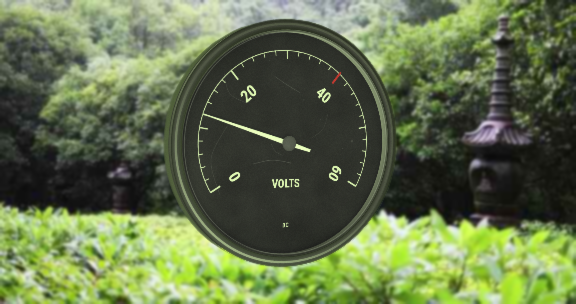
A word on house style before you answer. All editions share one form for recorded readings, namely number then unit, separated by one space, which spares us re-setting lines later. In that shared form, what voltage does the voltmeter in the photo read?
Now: 12 V
